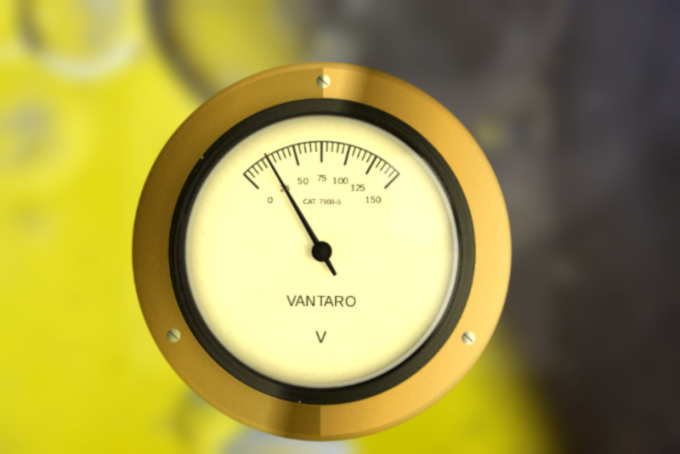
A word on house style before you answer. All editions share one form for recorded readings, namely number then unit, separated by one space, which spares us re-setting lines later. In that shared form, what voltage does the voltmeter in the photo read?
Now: 25 V
